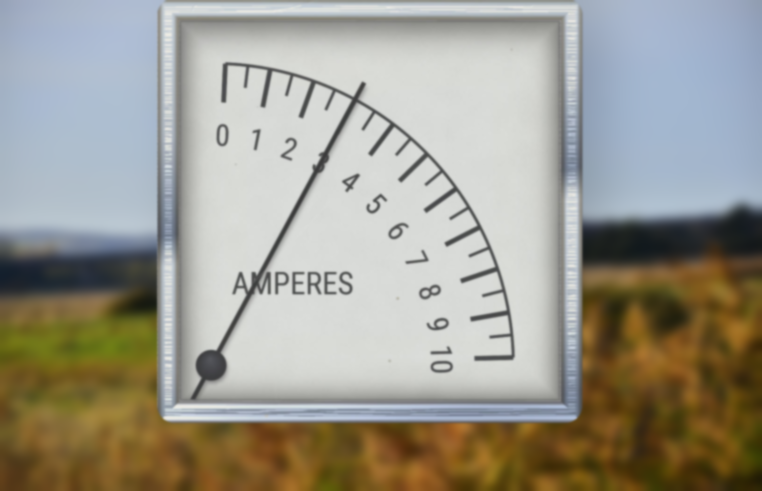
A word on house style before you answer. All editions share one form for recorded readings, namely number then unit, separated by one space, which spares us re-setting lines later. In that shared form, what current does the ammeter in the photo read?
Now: 3 A
